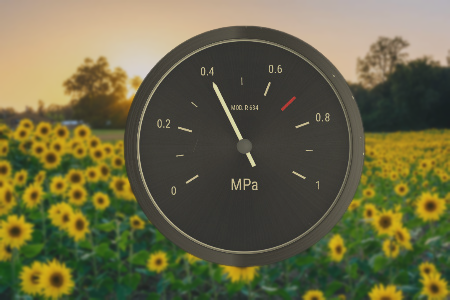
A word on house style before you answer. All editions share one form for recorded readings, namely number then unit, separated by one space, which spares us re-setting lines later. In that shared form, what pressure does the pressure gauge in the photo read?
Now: 0.4 MPa
